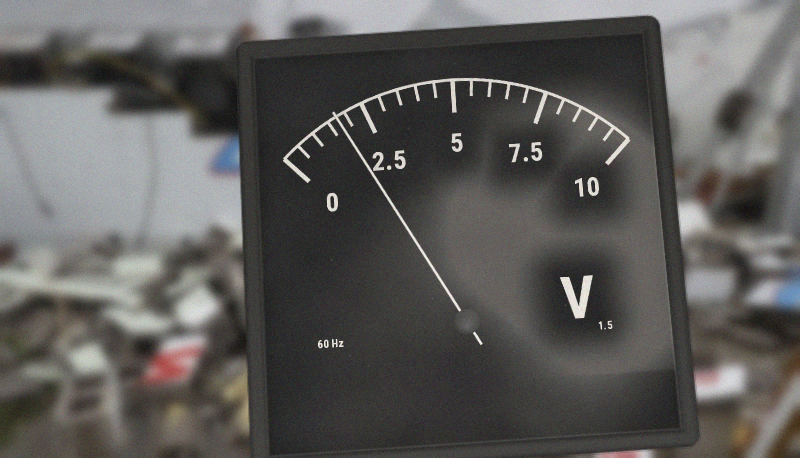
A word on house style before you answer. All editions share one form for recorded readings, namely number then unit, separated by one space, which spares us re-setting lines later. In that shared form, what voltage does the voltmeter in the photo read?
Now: 1.75 V
